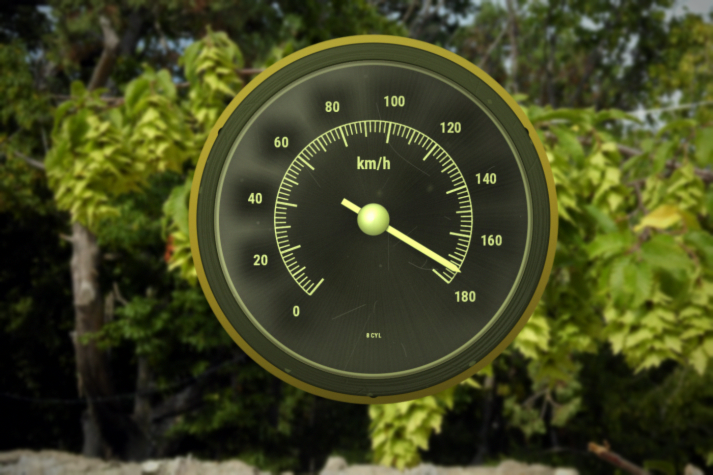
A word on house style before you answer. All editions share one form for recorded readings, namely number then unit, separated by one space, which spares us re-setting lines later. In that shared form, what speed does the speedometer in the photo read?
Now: 174 km/h
